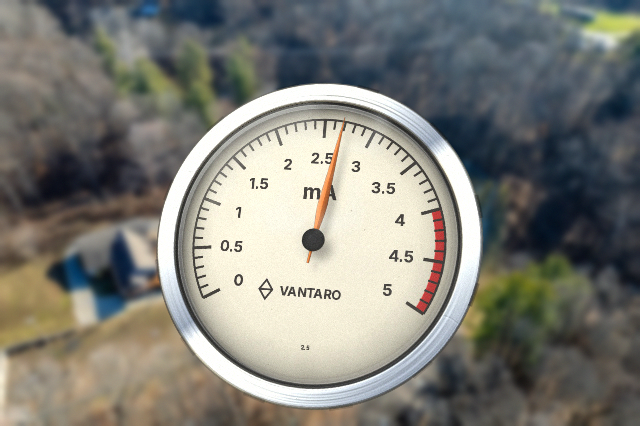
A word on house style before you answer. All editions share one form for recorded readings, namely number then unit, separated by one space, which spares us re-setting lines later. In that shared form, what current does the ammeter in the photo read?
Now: 2.7 mA
